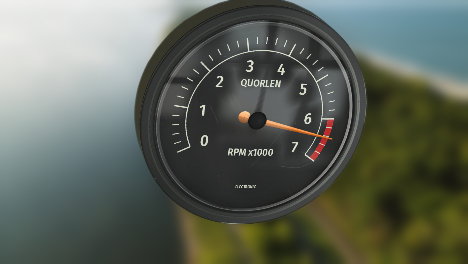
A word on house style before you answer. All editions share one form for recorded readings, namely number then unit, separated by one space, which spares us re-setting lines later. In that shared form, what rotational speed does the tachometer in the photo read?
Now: 6400 rpm
